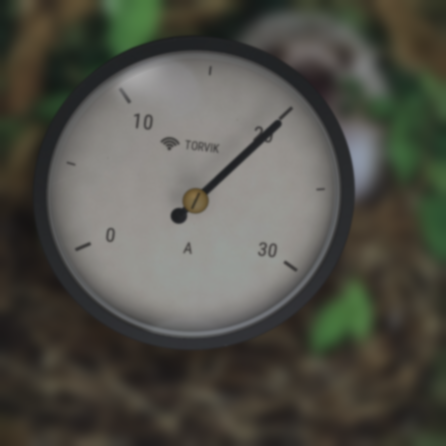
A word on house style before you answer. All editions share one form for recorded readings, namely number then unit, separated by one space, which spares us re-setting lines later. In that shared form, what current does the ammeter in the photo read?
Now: 20 A
